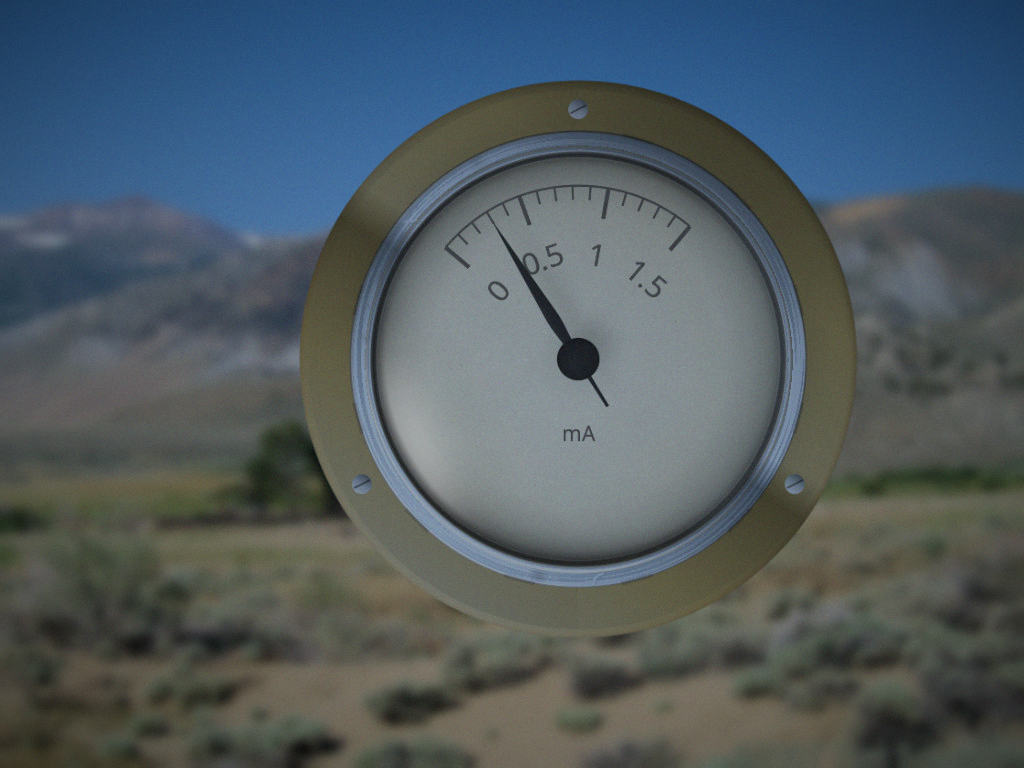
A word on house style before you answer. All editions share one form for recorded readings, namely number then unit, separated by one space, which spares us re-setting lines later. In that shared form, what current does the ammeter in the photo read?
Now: 0.3 mA
